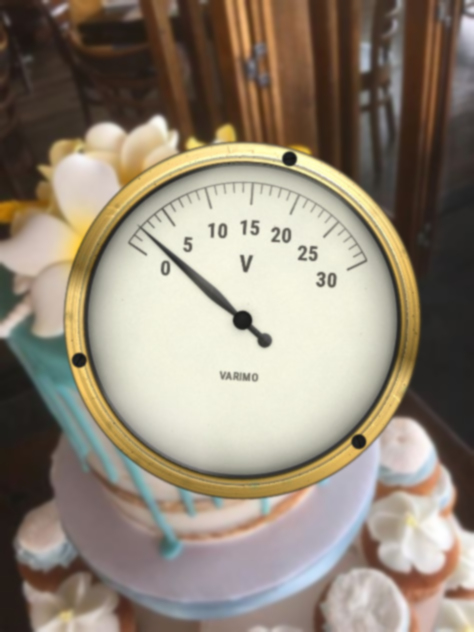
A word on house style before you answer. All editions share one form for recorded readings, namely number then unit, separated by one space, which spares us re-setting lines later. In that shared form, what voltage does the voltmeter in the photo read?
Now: 2 V
